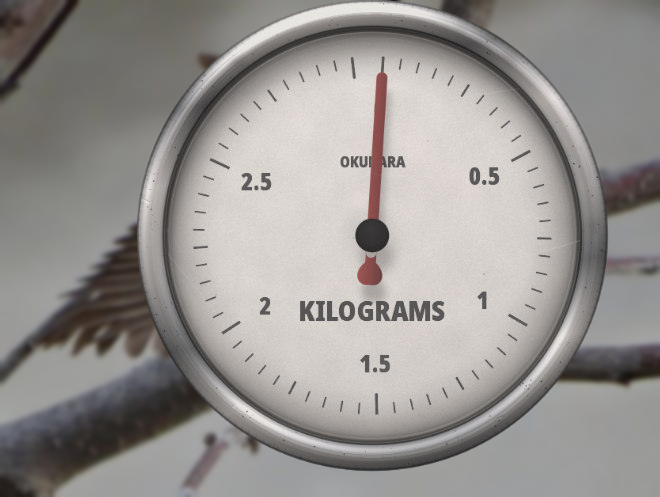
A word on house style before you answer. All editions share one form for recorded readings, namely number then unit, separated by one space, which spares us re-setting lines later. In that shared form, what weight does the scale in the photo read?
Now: 0 kg
